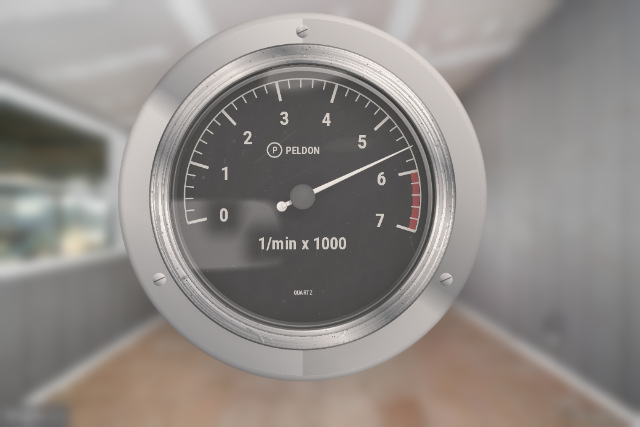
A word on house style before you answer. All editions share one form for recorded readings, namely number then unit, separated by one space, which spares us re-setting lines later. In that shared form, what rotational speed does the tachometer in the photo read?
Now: 5600 rpm
